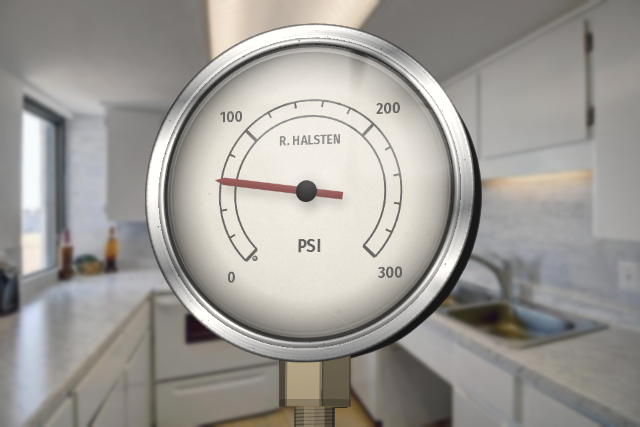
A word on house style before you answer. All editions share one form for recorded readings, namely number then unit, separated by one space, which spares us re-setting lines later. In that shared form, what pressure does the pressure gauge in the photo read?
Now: 60 psi
